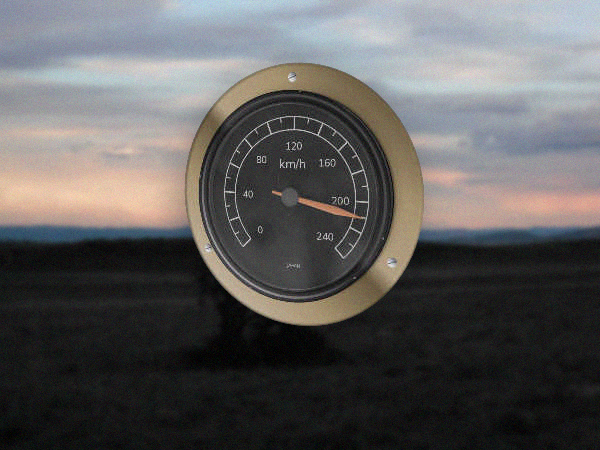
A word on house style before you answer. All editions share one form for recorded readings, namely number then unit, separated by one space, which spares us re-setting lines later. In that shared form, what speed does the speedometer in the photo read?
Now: 210 km/h
